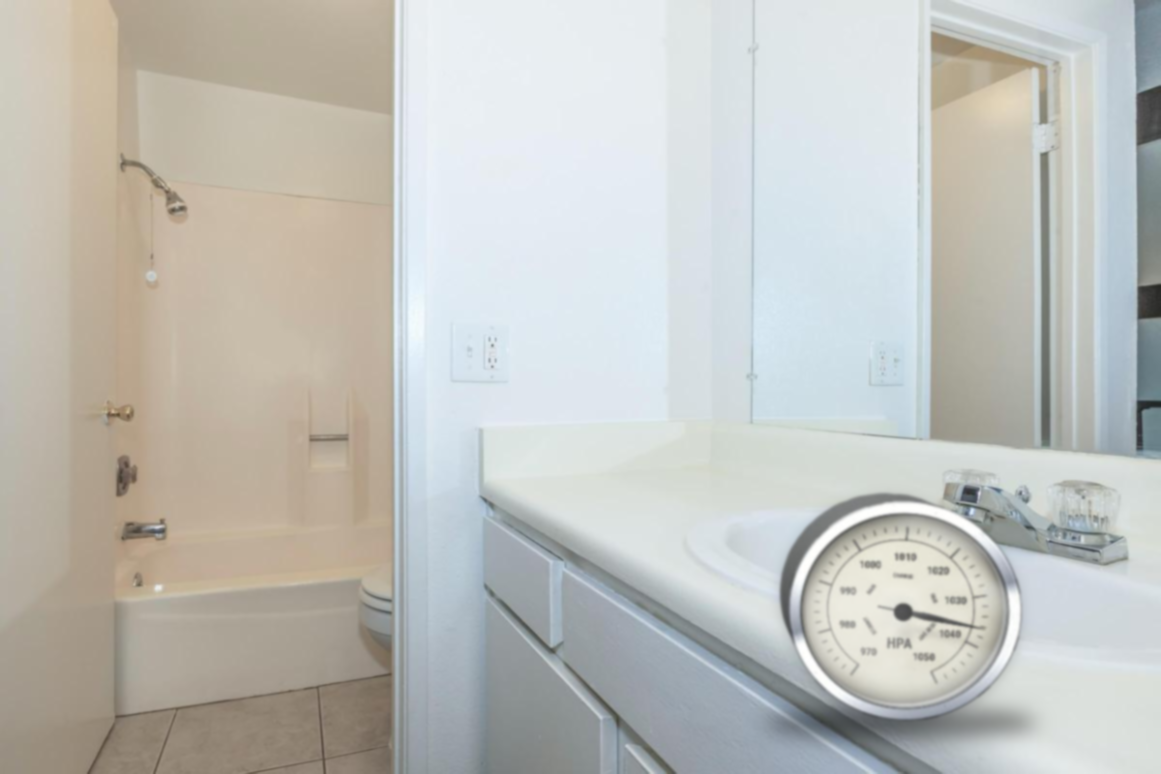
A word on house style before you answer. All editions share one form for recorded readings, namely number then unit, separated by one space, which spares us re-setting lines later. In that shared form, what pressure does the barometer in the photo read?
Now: 1036 hPa
